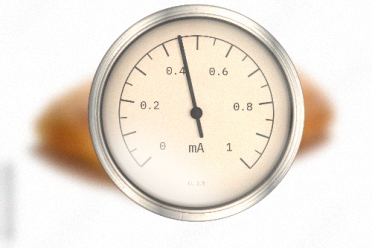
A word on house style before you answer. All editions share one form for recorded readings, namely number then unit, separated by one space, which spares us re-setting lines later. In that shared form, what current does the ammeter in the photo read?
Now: 0.45 mA
